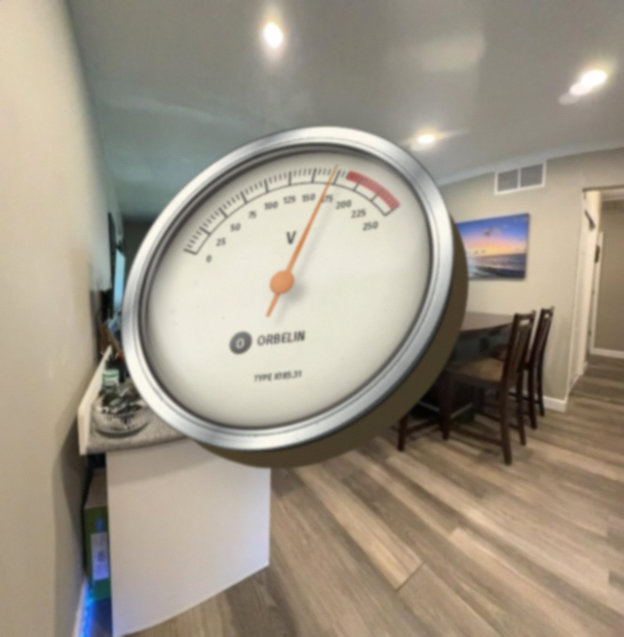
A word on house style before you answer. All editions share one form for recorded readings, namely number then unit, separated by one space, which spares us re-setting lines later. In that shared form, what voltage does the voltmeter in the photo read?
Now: 175 V
